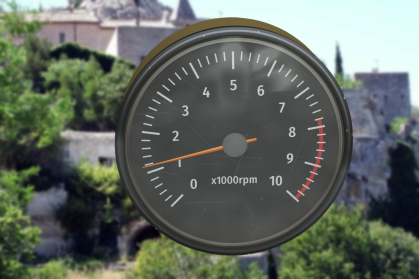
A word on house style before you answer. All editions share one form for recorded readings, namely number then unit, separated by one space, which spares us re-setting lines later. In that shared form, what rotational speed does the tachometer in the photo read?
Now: 1200 rpm
